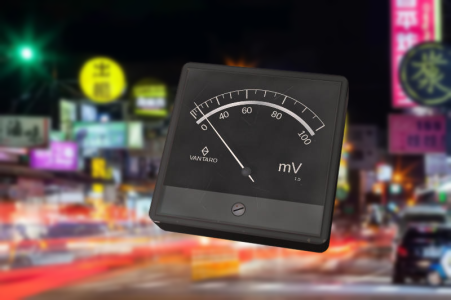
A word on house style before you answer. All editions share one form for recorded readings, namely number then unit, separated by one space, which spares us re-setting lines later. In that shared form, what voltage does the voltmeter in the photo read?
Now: 20 mV
